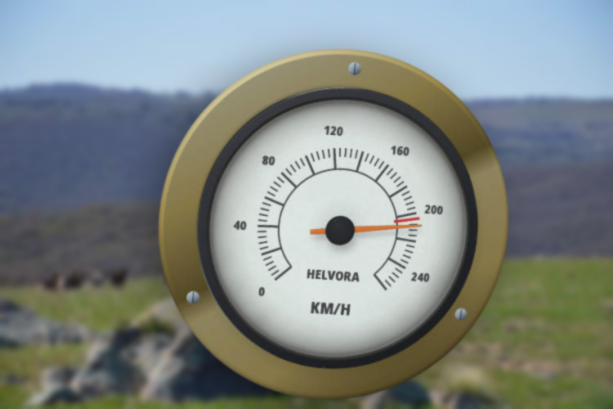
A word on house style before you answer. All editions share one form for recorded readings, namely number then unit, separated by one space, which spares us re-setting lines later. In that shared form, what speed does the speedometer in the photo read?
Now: 208 km/h
